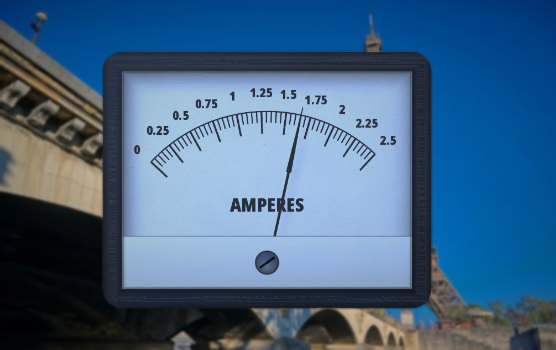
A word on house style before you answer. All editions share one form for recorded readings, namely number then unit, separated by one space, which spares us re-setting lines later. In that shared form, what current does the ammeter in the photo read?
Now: 1.65 A
